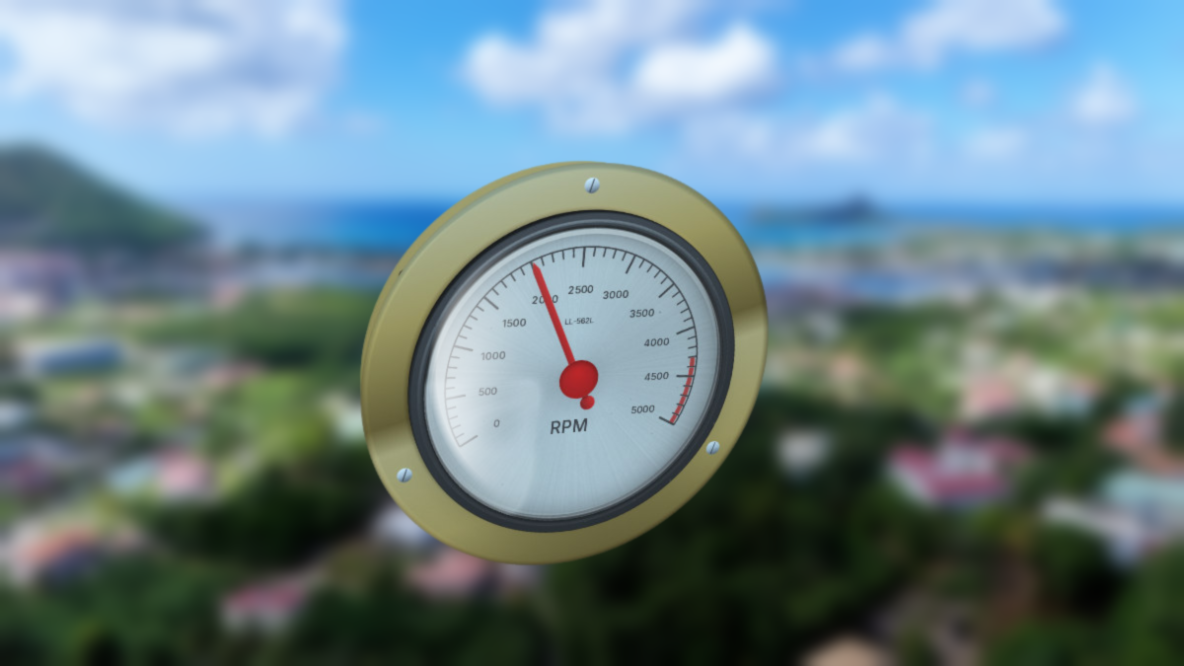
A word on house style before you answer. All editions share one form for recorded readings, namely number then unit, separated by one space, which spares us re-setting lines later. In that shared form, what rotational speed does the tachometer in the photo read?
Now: 2000 rpm
